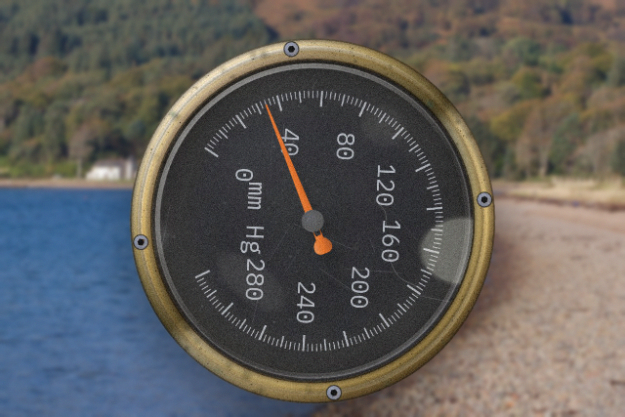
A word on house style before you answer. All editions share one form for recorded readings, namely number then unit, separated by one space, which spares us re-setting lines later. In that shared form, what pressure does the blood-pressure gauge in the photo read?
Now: 34 mmHg
